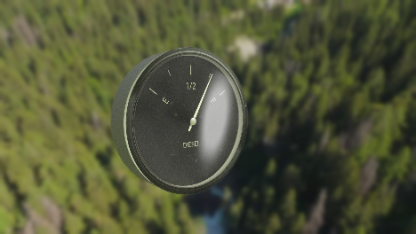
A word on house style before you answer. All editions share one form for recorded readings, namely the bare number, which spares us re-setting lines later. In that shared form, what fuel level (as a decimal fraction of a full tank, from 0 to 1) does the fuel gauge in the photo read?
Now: 0.75
